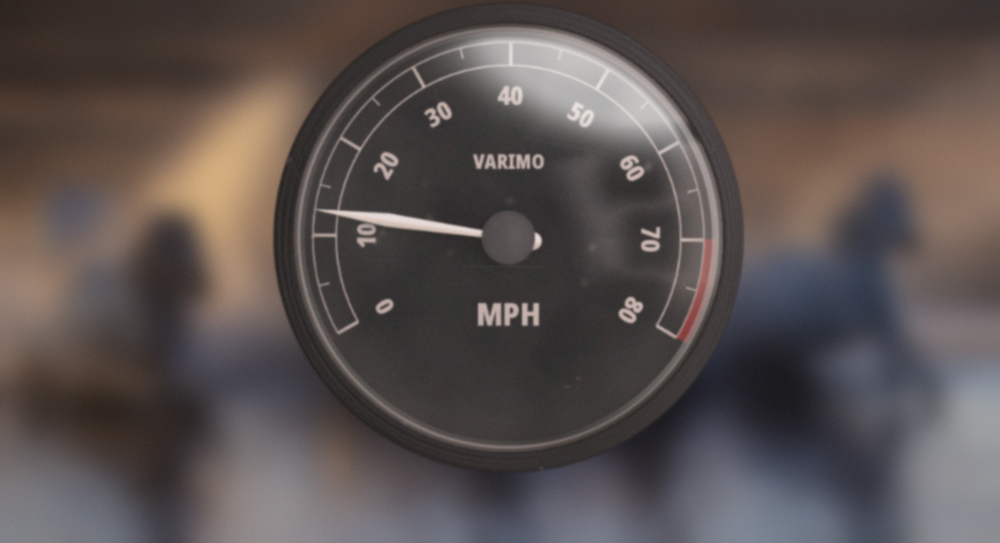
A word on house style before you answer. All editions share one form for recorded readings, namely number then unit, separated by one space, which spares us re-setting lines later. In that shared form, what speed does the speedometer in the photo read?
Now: 12.5 mph
